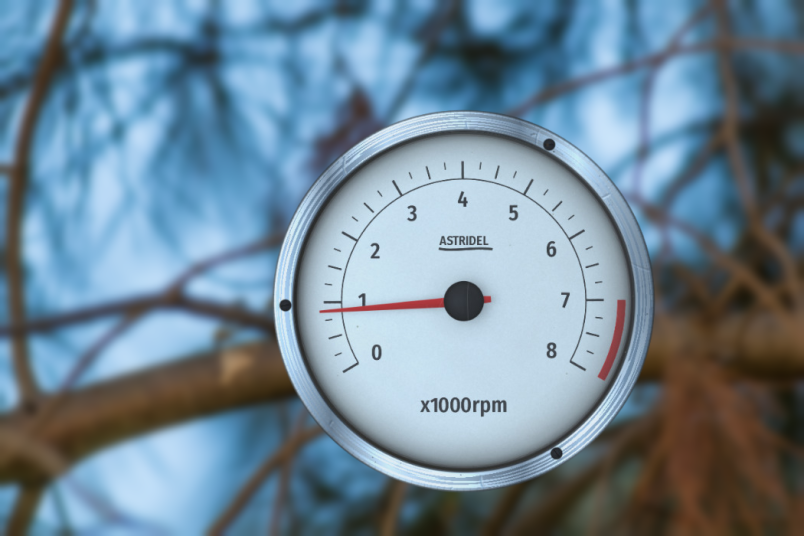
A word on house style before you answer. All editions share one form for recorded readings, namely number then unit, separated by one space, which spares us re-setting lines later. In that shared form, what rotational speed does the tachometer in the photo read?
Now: 875 rpm
